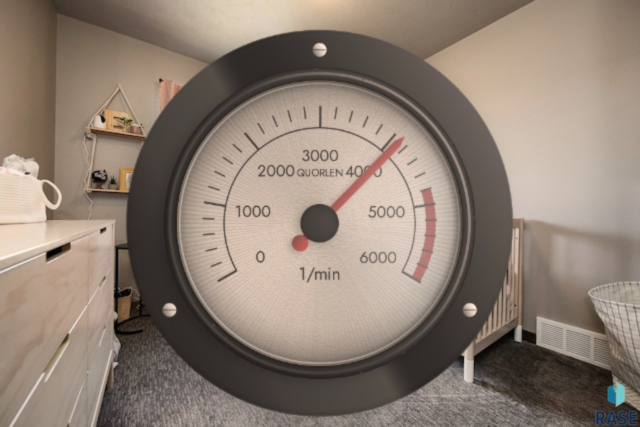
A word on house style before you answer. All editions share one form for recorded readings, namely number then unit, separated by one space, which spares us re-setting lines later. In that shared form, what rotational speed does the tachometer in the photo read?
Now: 4100 rpm
